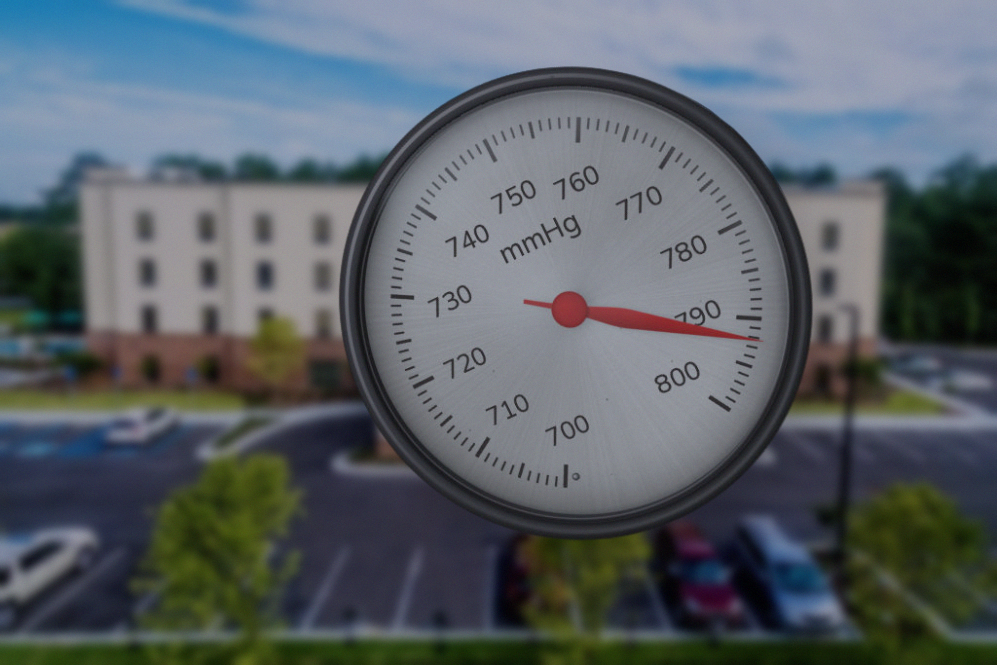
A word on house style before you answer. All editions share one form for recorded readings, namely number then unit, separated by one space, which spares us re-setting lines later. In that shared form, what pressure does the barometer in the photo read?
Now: 792 mmHg
